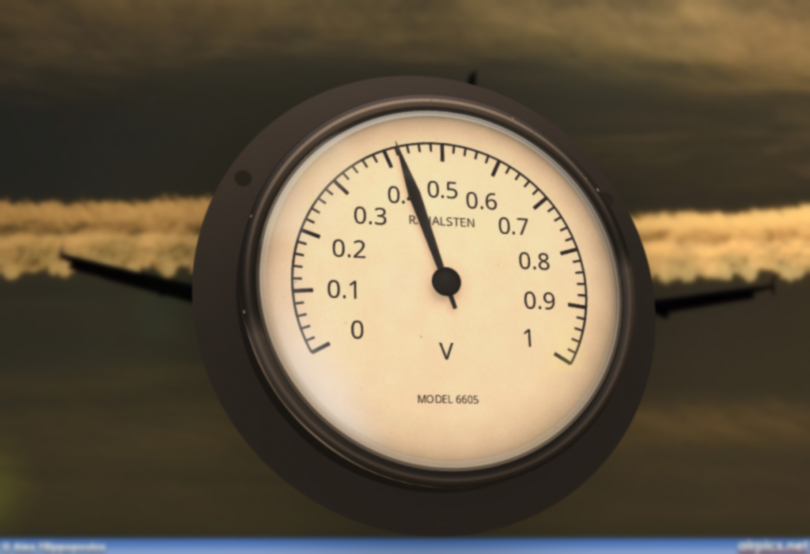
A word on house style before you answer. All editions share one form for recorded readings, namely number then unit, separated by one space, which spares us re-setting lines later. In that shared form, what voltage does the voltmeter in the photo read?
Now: 0.42 V
